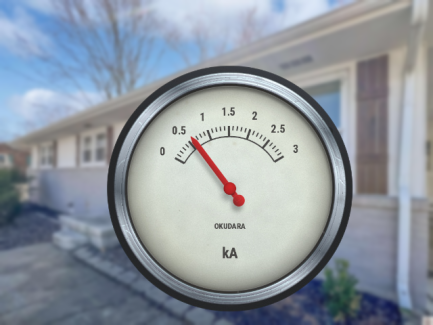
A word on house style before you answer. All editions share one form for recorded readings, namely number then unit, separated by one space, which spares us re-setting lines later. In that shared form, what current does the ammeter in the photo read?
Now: 0.6 kA
